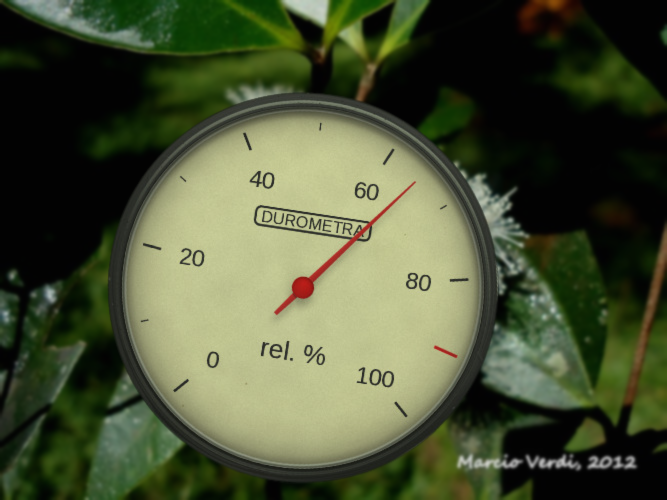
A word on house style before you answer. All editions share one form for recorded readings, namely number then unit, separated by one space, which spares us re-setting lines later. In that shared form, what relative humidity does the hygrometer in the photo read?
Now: 65 %
